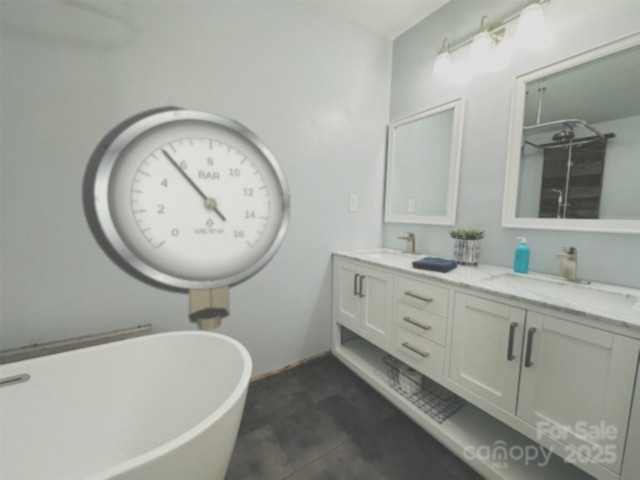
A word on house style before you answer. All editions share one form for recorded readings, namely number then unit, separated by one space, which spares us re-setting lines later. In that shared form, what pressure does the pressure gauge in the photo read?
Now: 5.5 bar
